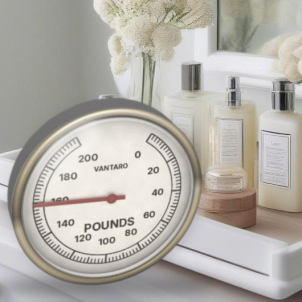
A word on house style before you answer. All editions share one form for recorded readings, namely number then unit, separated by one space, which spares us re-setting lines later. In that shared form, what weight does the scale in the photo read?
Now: 160 lb
